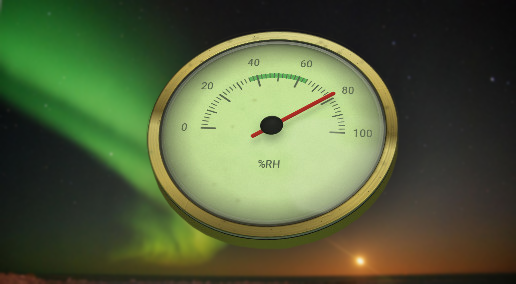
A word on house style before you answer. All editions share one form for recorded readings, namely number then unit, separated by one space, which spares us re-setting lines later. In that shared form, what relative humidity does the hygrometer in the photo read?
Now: 80 %
